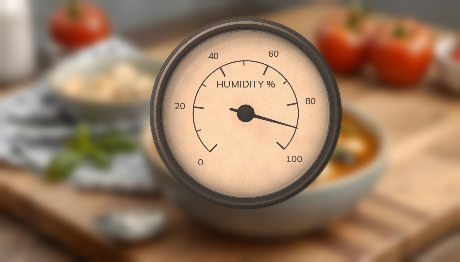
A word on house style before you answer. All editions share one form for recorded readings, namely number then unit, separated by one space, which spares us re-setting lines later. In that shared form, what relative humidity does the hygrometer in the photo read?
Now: 90 %
